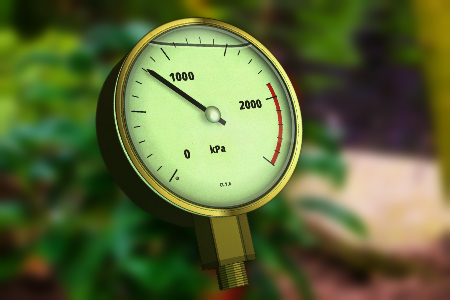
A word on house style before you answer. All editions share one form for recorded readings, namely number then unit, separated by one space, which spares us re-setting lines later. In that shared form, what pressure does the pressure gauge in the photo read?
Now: 800 kPa
